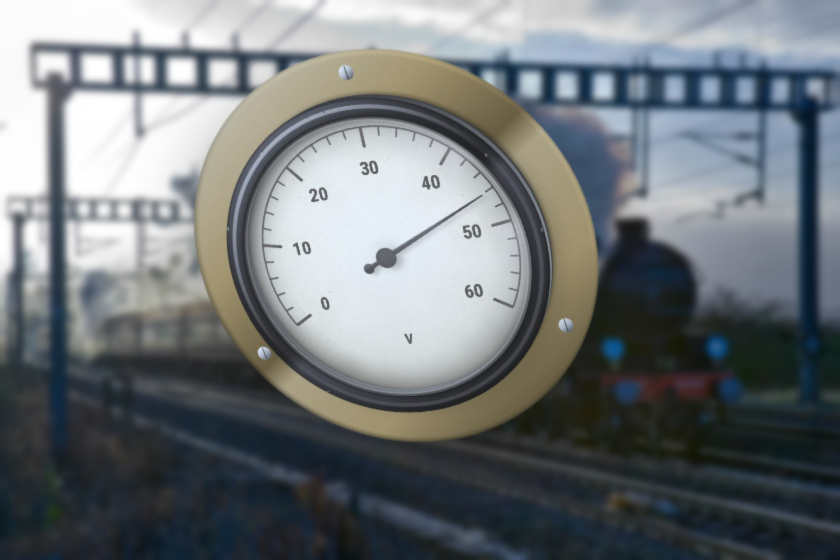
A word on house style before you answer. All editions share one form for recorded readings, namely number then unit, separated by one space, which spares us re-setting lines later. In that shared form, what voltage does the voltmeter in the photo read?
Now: 46 V
